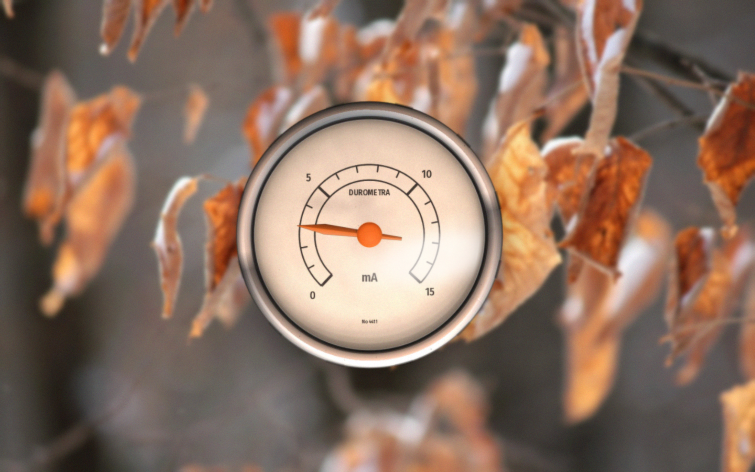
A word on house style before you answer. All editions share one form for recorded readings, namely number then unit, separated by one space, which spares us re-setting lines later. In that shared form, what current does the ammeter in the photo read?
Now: 3 mA
